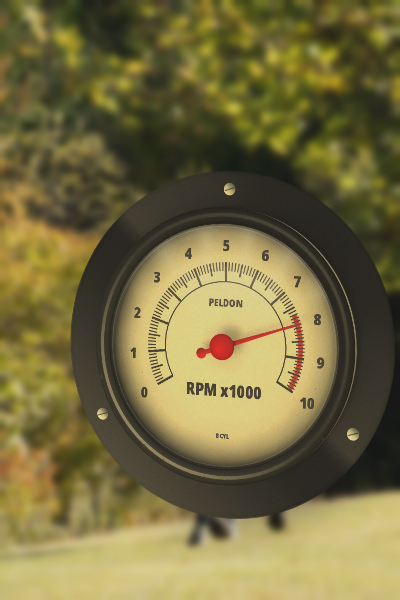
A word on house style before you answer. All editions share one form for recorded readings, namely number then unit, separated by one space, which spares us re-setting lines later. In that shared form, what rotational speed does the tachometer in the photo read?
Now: 8000 rpm
